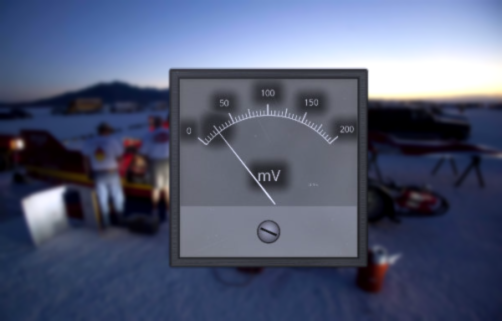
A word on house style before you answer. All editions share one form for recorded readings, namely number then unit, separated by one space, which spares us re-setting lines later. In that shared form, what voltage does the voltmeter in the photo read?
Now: 25 mV
